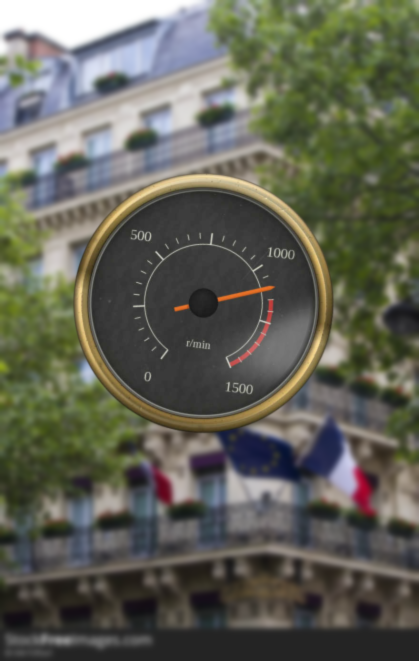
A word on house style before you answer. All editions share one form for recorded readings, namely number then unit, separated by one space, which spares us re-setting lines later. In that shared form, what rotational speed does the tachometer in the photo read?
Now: 1100 rpm
